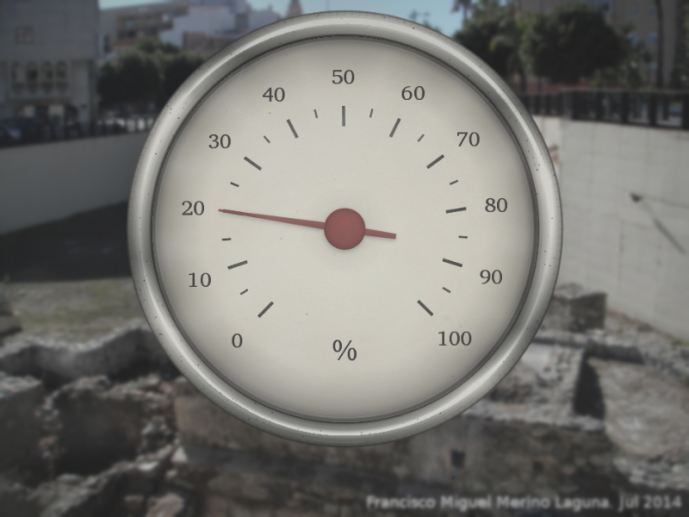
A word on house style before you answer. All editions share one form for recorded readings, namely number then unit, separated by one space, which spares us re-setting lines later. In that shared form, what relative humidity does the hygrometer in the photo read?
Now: 20 %
